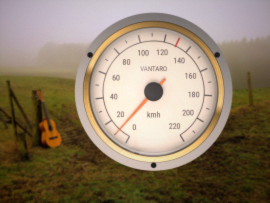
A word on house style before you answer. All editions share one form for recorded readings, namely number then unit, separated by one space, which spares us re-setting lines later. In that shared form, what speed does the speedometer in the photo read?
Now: 10 km/h
